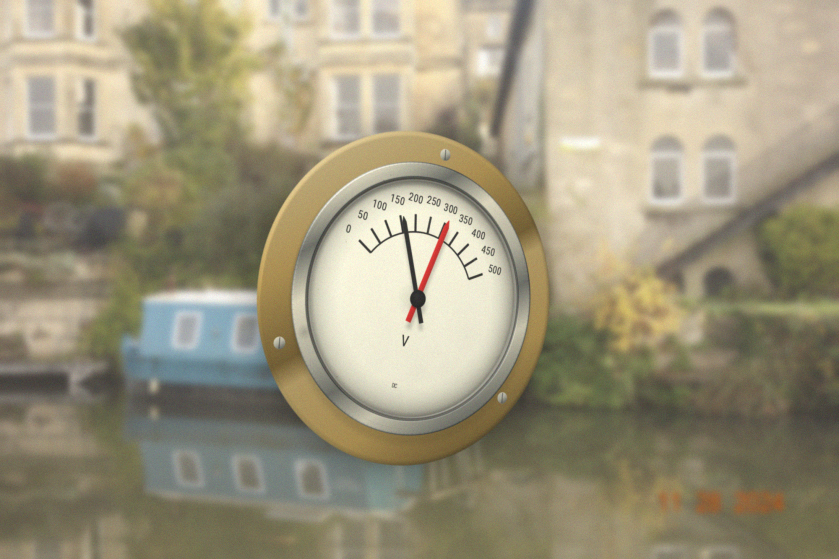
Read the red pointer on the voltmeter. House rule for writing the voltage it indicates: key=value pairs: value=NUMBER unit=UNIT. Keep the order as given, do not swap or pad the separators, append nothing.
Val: value=300 unit=V
